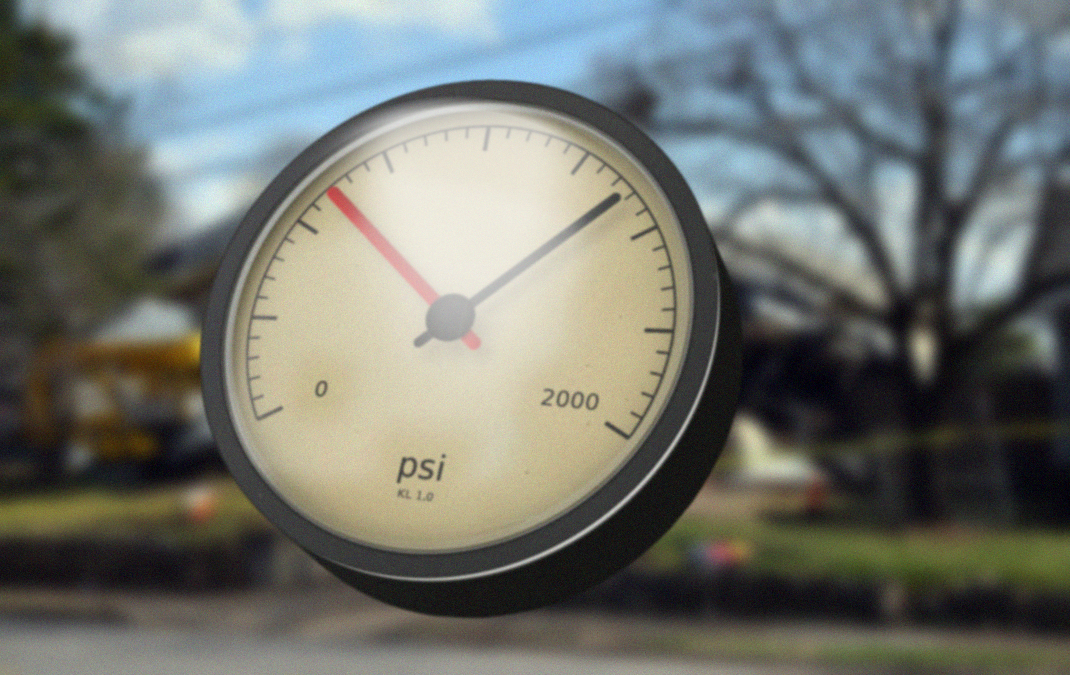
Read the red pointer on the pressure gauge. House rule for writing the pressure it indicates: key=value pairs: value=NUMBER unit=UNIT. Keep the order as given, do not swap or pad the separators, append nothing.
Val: value=600 unit=psi
